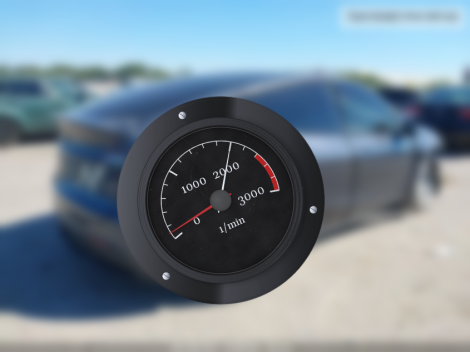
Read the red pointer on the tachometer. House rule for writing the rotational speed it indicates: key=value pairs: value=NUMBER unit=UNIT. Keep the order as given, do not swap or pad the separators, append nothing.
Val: value=100 unit=rpm
